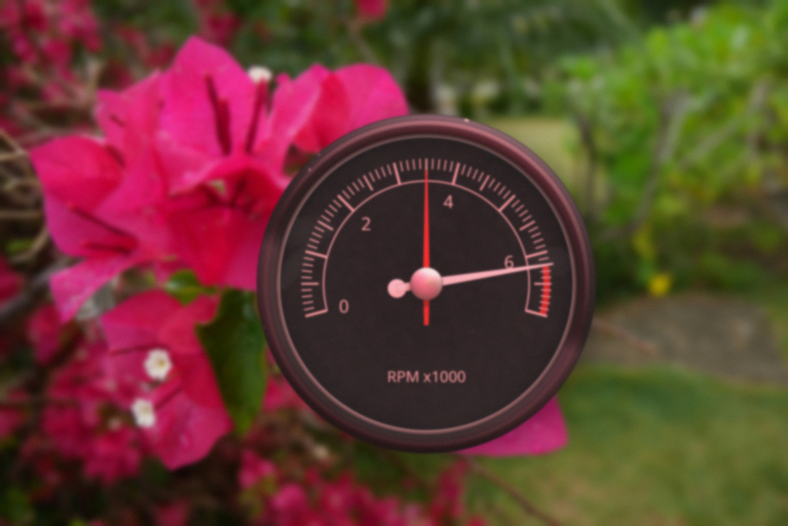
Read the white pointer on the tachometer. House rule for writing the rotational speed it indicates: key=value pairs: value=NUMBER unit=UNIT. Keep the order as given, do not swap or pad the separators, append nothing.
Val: value=6200 unit=rpm
